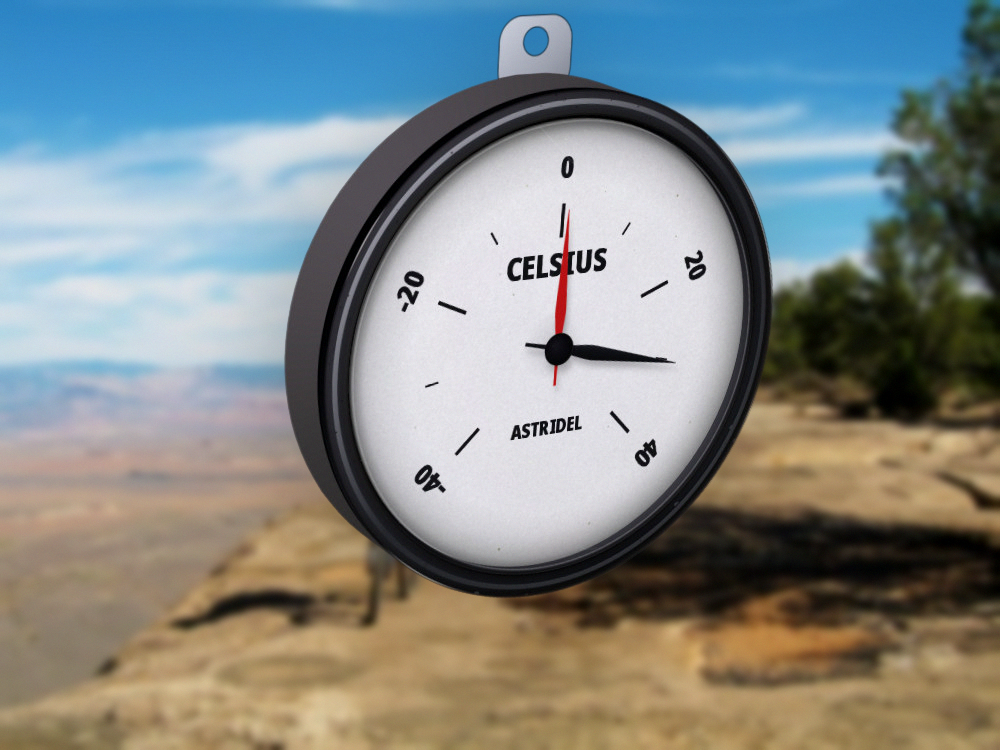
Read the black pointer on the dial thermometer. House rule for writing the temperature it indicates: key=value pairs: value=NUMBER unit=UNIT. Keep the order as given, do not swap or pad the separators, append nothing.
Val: value=30 unit=°C
